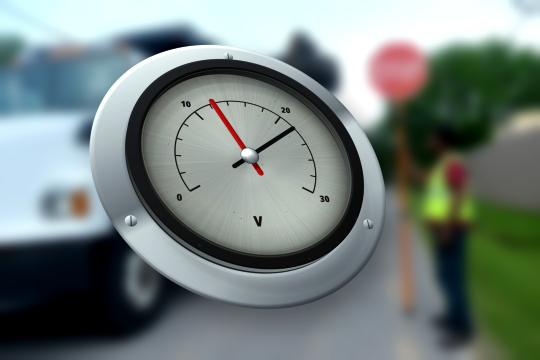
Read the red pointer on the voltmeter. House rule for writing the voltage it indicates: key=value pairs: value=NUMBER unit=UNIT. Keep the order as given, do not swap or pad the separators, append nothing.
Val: value=12 unit=V
